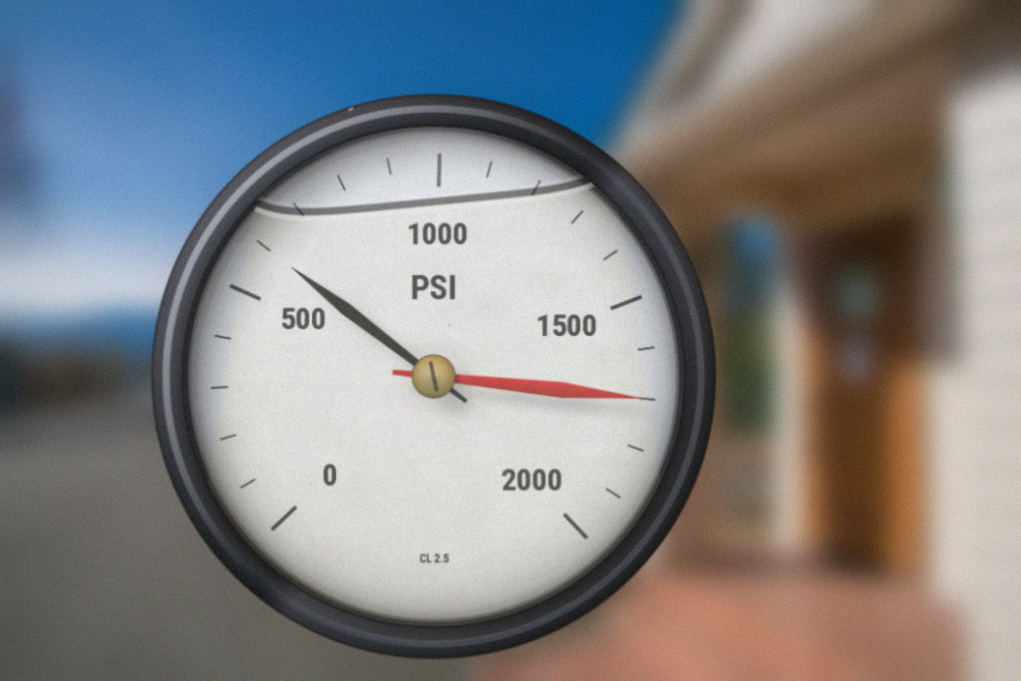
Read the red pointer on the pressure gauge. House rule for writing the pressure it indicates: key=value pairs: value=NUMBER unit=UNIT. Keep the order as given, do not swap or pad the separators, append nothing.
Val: value=1700 unit=psi
